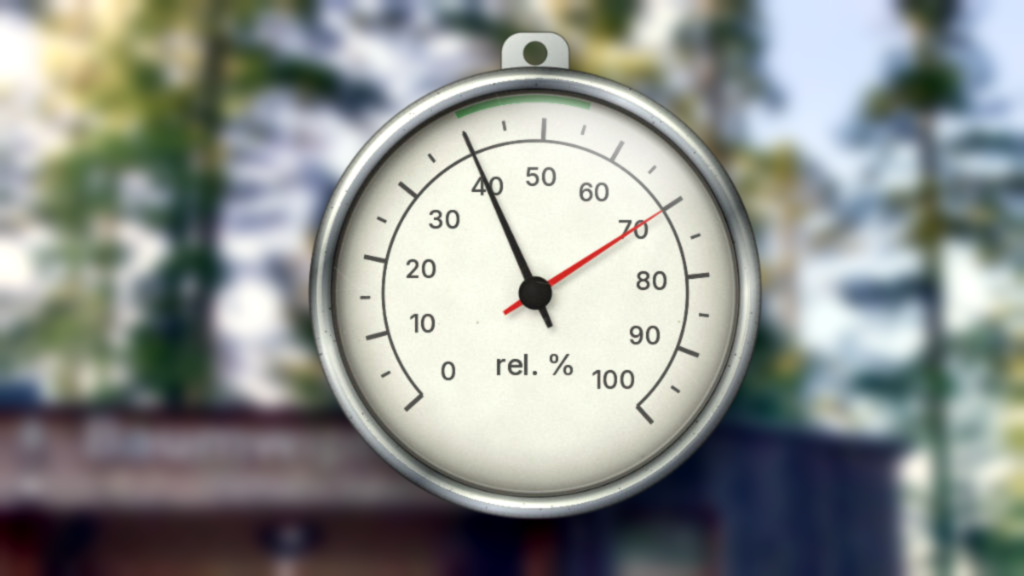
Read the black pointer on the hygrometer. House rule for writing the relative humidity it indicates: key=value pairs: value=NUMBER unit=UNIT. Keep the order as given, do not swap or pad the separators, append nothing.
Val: value=40 unit=%
